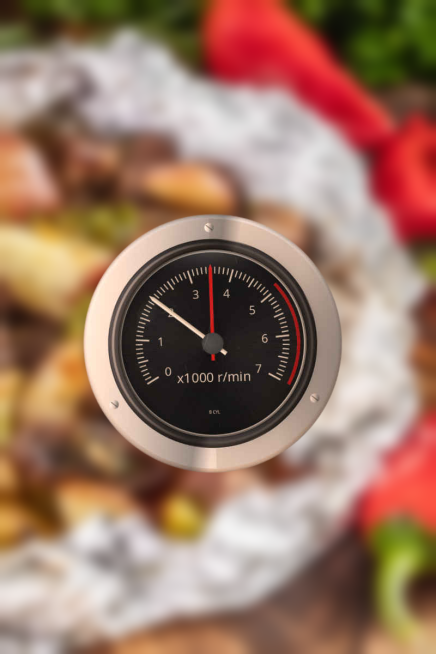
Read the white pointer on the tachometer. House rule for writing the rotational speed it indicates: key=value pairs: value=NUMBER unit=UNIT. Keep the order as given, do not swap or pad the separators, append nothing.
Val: value=2000 unit=rpm
